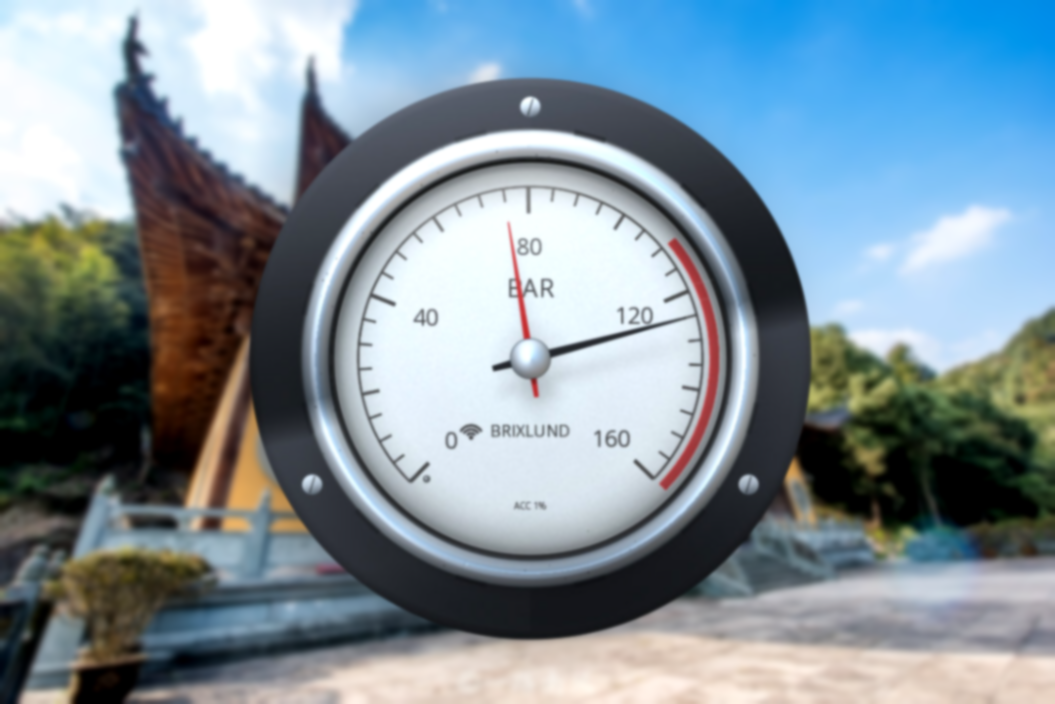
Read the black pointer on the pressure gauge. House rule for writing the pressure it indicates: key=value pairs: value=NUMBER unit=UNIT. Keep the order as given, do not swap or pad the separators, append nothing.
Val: value=125 unit=bar
